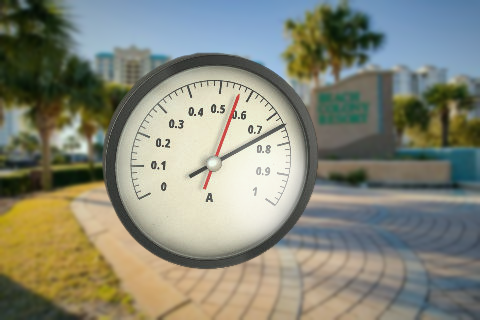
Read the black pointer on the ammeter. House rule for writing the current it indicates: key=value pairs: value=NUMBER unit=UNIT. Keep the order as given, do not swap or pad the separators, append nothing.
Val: value=0.74 unit=A
